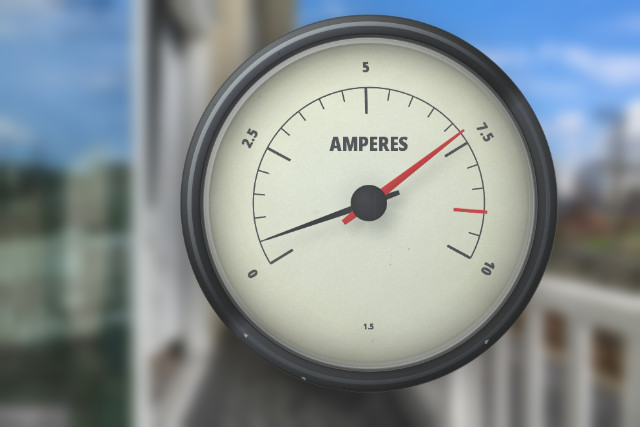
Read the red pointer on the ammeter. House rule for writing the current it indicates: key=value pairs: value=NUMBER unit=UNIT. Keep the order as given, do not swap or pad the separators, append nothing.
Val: value=7.25 unit=A
